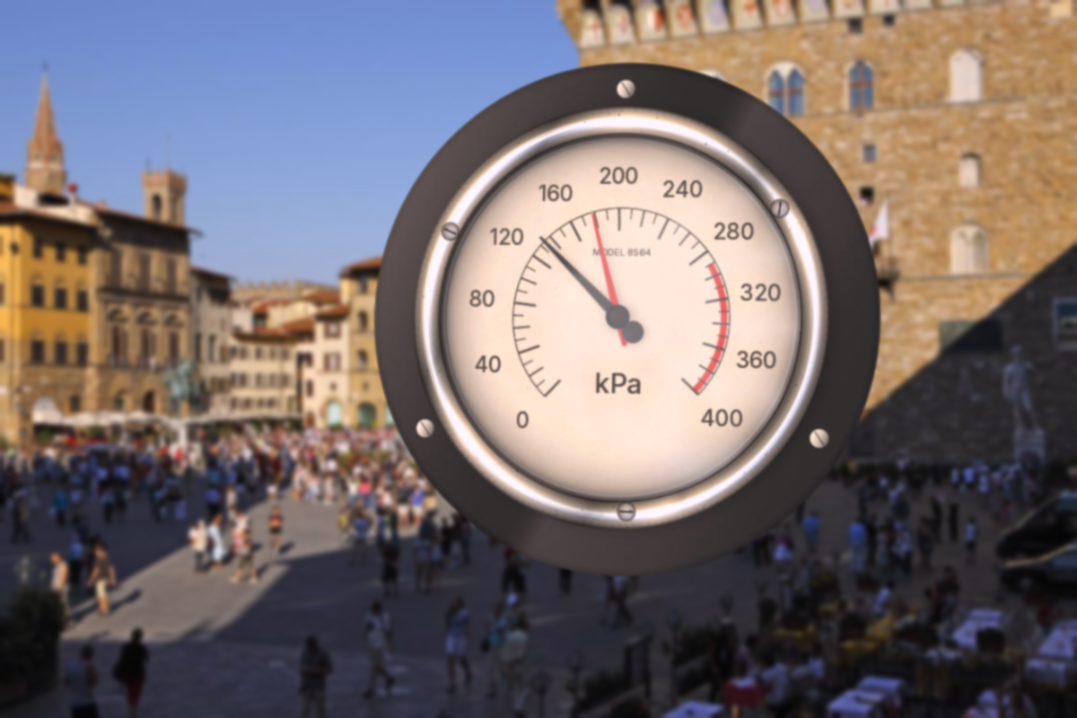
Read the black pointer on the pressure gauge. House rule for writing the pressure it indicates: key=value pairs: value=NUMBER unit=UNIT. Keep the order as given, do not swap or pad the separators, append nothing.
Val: value=135 unit=kPa
